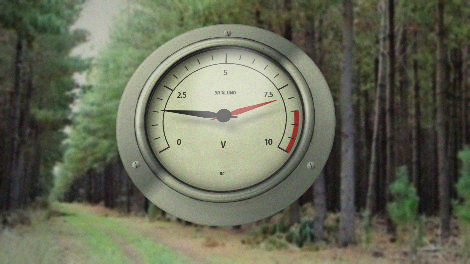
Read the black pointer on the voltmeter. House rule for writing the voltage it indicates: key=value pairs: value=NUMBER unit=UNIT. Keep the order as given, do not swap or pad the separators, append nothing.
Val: value=1.5 unit=V
